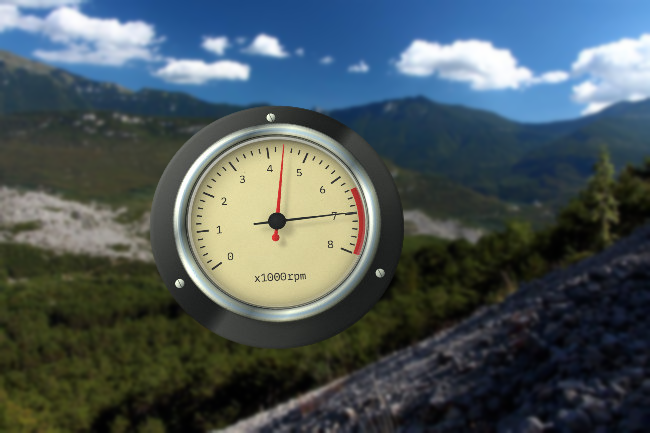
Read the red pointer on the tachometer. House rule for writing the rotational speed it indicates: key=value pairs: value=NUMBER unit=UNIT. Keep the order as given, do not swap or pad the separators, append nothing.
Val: value=4400 unit=rpm
